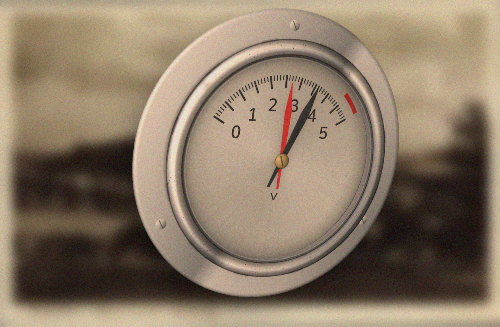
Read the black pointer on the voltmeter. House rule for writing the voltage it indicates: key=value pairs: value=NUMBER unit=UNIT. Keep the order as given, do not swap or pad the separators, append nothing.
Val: value=3.5 unit=V
